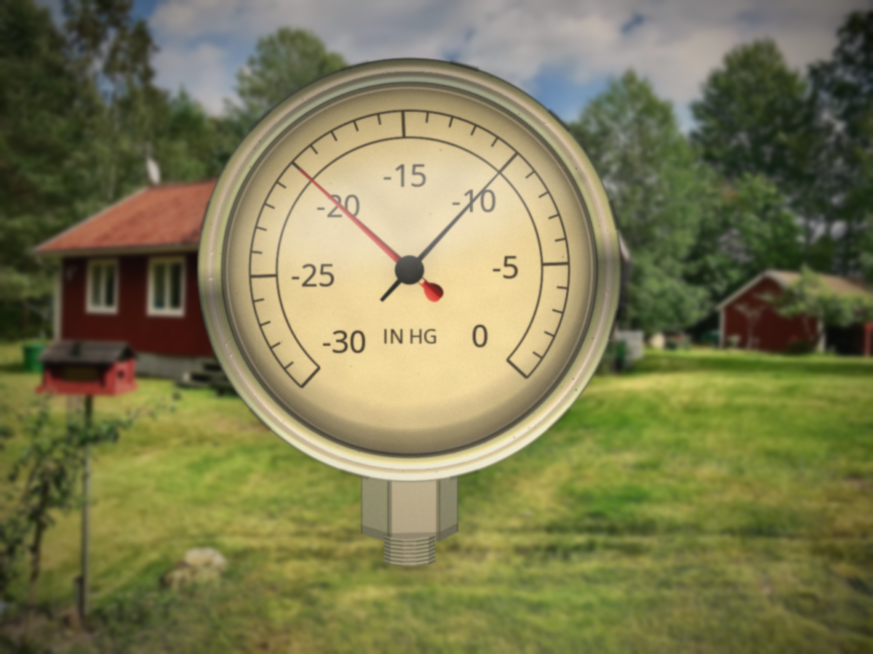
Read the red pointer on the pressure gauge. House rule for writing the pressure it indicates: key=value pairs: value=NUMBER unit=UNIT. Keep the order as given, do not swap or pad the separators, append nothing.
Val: value=-20 unit=inHg
